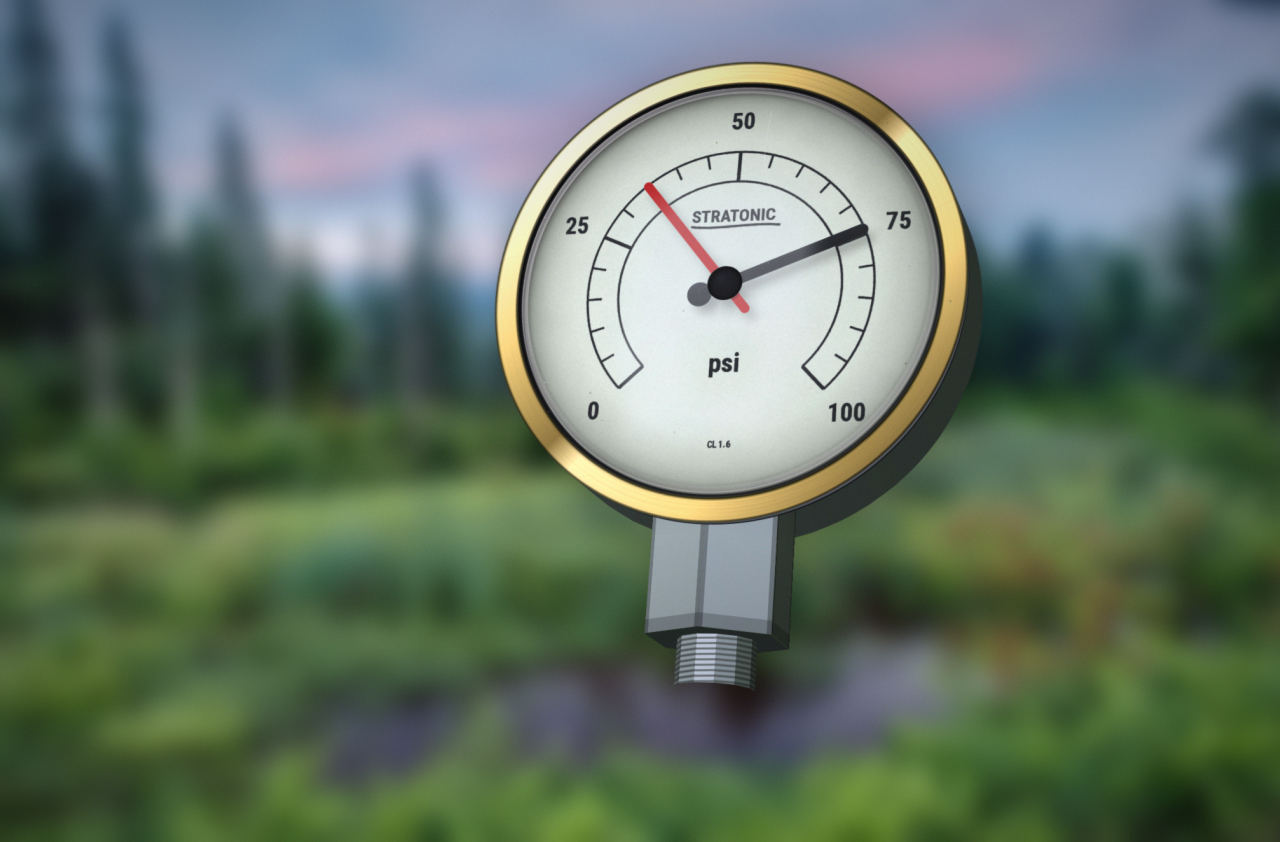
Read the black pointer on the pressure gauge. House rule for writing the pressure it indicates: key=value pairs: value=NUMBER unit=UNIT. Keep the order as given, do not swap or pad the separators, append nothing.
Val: value=75 unit=psi
